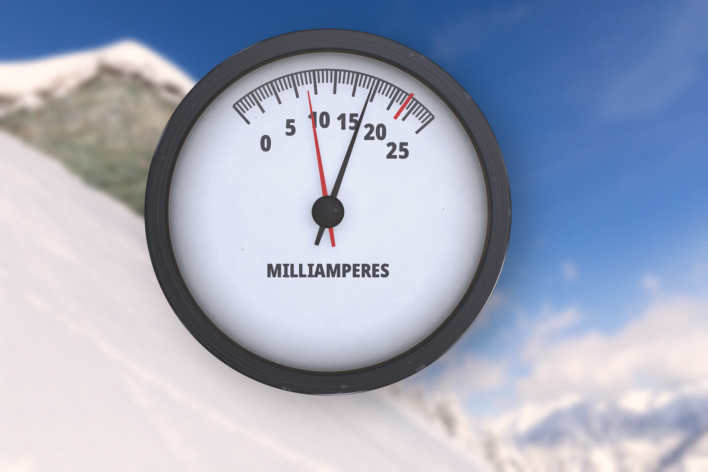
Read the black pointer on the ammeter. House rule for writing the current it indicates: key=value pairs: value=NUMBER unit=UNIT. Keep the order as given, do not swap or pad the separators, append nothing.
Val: value=17 unit=mA
